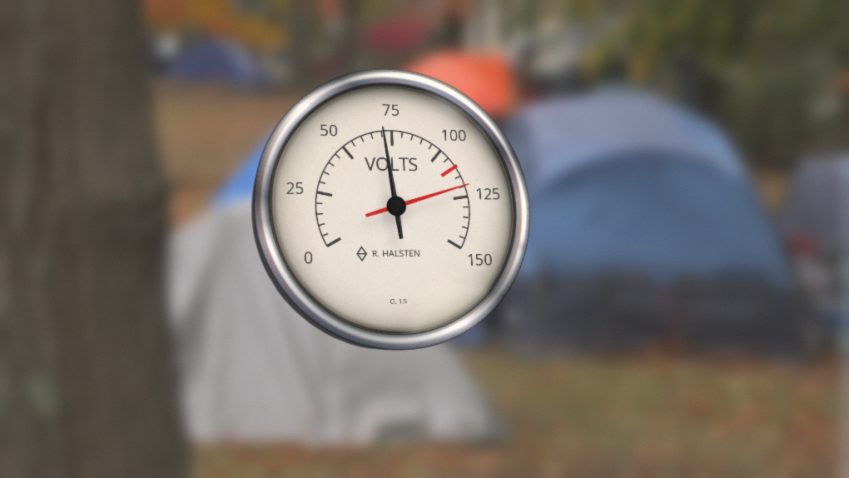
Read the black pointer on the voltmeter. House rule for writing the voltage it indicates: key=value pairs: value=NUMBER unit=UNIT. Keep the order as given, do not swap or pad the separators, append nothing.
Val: value=70 unit=V
